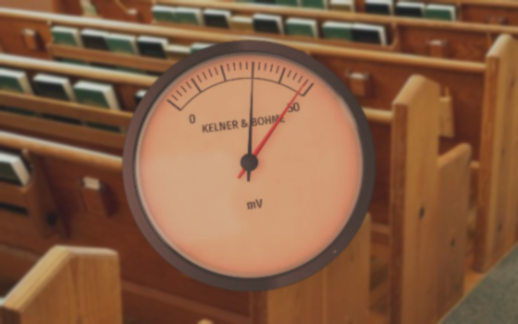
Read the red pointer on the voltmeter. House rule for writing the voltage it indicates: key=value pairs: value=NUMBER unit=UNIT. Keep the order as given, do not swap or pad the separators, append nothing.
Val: value=48 unit=mV
